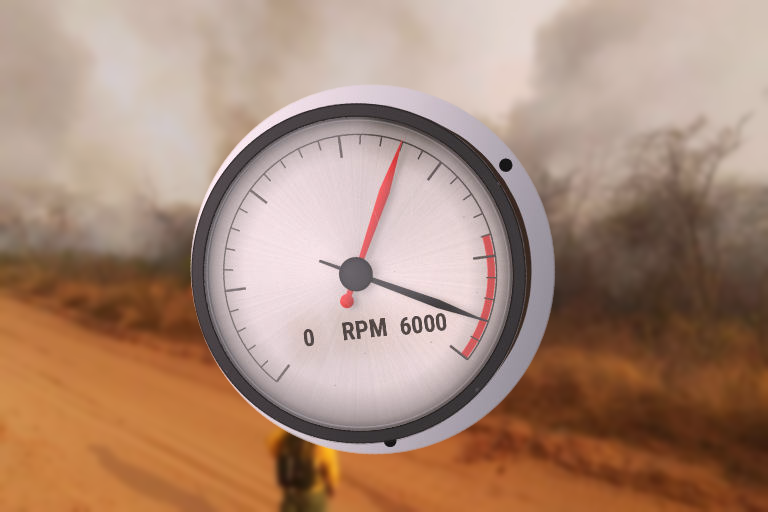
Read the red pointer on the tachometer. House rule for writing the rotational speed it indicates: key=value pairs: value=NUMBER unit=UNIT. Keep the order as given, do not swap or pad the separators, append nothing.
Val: value=3600 unit=rpm
